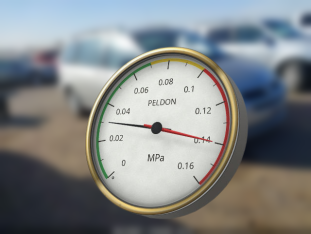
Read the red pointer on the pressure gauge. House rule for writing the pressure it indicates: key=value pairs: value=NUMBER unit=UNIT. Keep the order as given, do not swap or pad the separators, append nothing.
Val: value=0.14 unit=MPa
